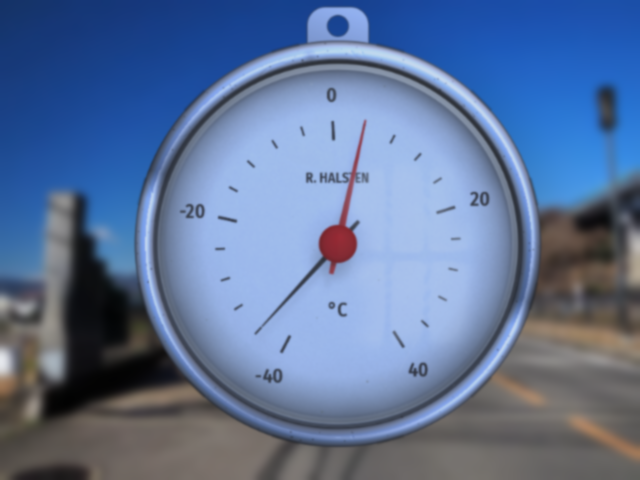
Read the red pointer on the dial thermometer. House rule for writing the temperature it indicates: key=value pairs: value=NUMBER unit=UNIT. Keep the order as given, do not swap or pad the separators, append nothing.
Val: value=4 unit=°C
